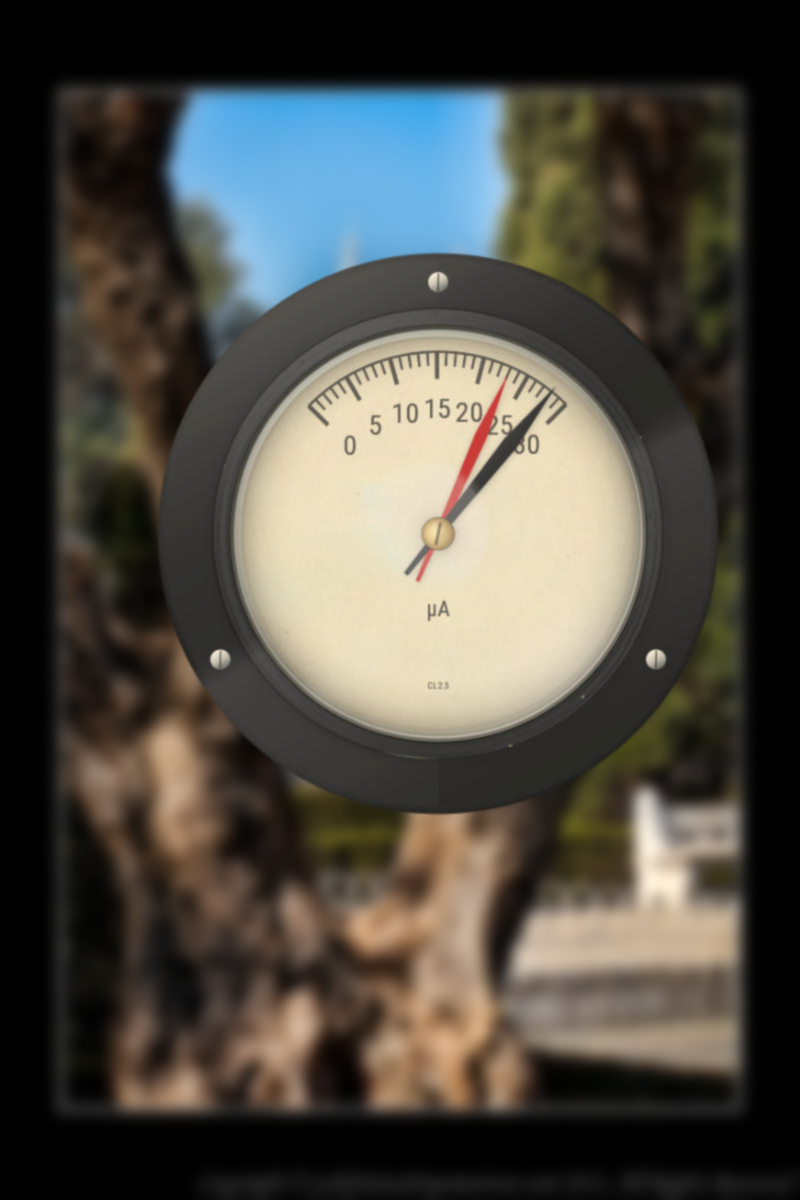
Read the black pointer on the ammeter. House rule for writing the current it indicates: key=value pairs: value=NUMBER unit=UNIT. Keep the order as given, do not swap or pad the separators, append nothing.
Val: value=28 unit=µA
